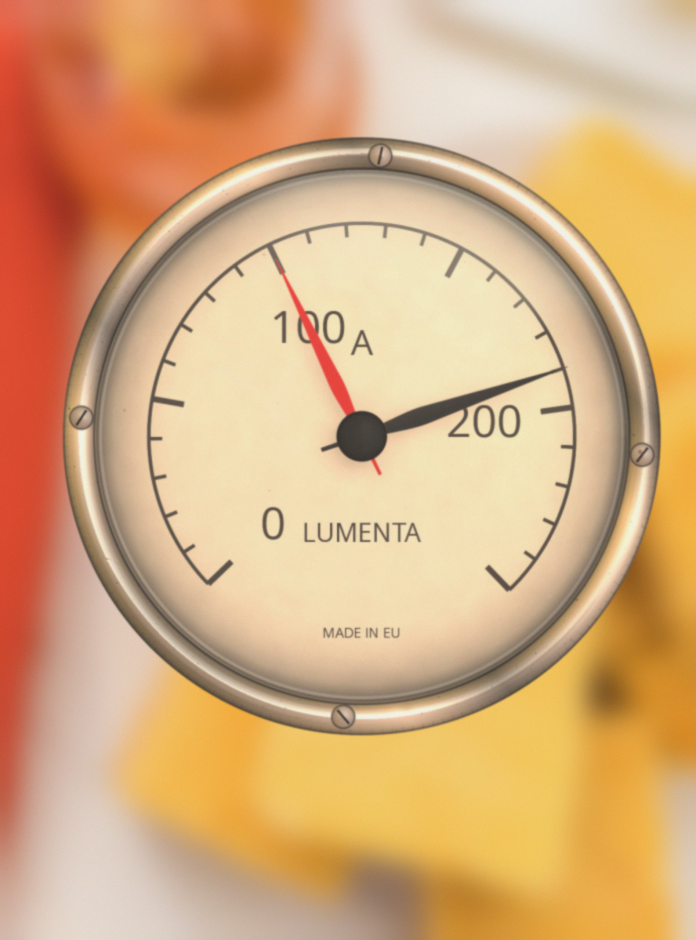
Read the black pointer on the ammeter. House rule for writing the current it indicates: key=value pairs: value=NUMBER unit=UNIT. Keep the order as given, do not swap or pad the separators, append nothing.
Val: value=190 unit=A
